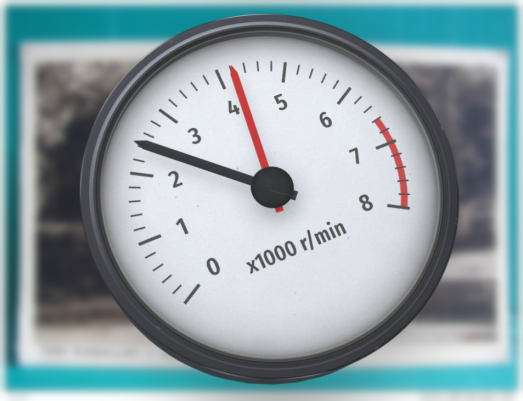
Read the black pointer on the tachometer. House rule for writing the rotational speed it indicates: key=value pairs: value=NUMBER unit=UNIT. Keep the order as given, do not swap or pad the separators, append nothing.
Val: value=2400 unit=rpm
